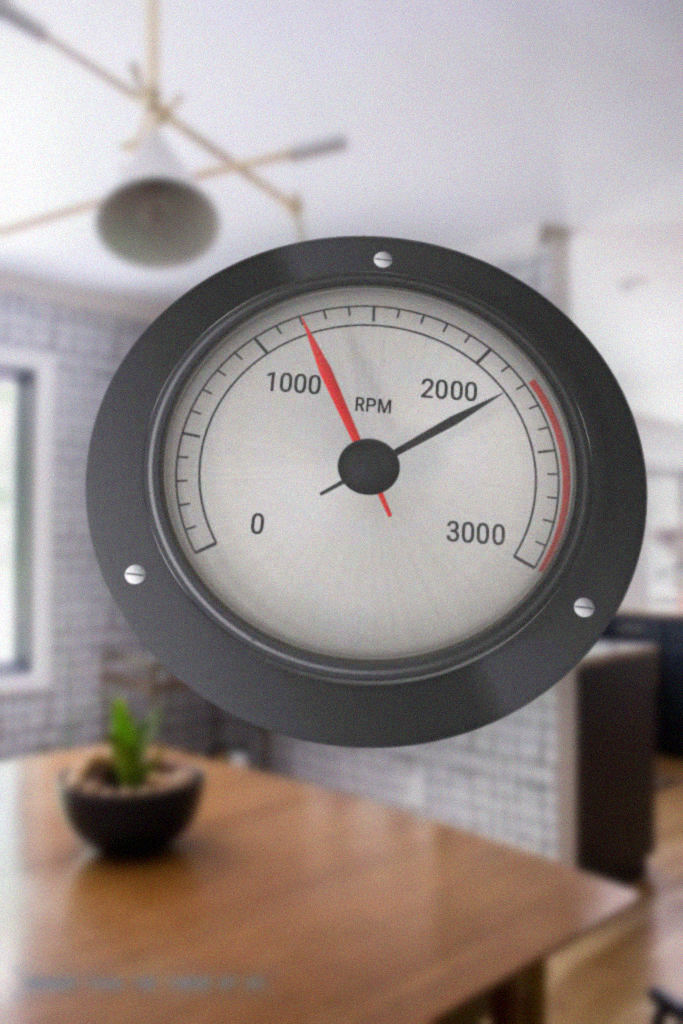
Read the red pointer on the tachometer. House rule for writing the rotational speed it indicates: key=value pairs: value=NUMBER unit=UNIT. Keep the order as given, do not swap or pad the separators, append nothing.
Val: value=1200 unit=rpm
